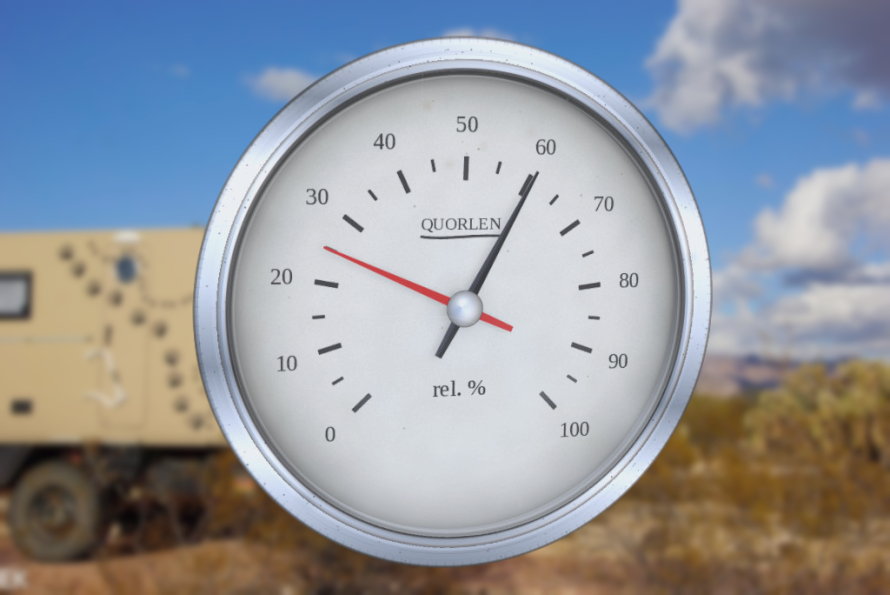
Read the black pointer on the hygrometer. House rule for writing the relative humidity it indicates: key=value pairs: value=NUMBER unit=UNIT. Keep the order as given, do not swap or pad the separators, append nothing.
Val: value=60 unit=%
